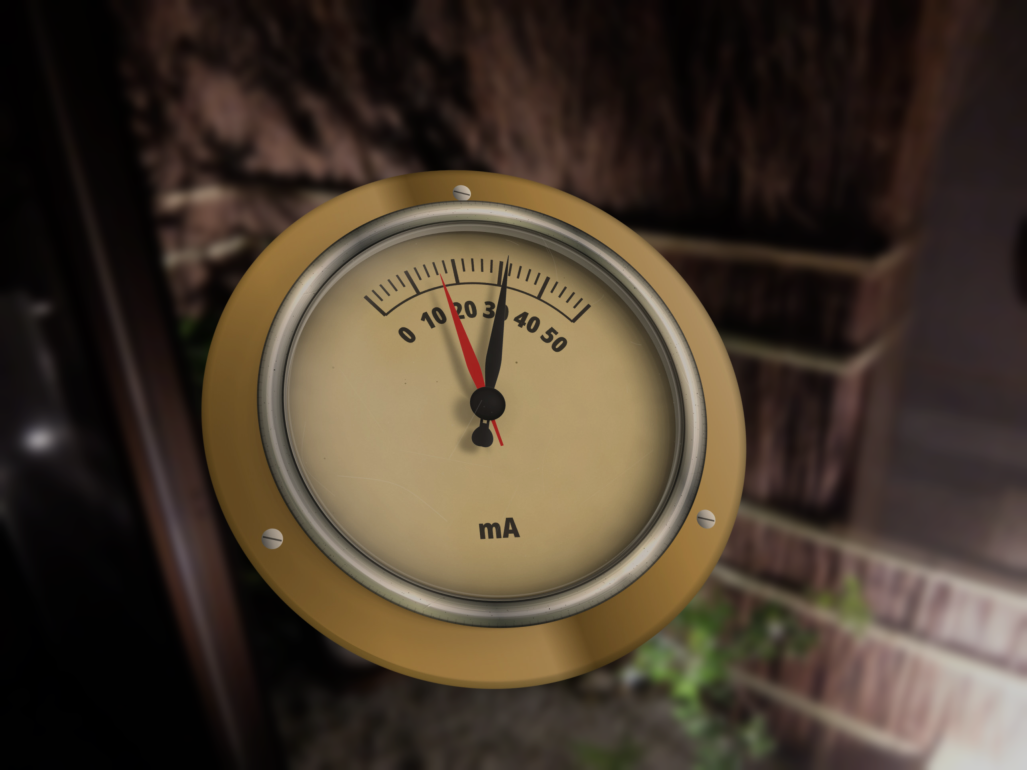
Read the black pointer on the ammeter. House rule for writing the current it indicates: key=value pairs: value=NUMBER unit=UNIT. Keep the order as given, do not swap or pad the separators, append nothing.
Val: value=31 unit=mA
